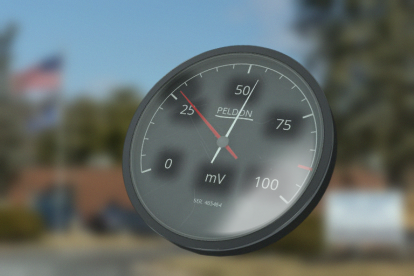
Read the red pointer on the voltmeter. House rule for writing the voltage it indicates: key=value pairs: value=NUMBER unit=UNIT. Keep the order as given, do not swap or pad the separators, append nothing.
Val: value=27.5 unit=mV
